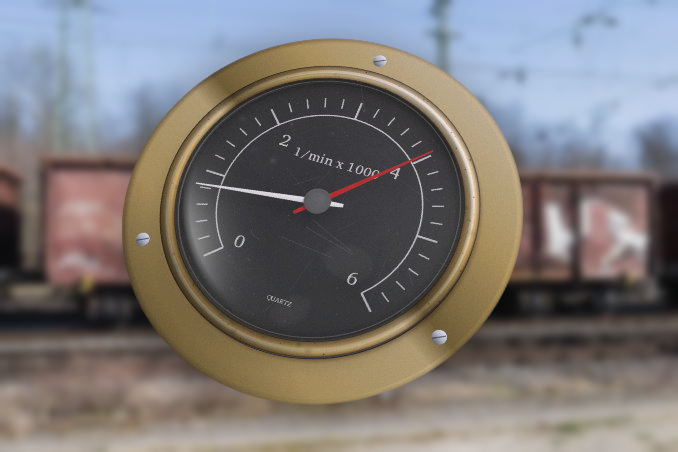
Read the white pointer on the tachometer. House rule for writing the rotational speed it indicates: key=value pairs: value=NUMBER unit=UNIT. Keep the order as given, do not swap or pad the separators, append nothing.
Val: value=800 unit=rpm
